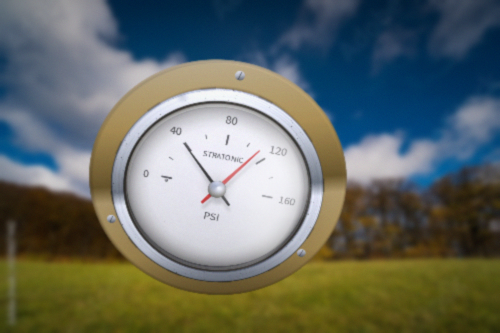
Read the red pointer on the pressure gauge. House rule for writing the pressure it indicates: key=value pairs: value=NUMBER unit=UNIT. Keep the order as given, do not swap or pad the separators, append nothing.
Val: value=110 unit=psi
